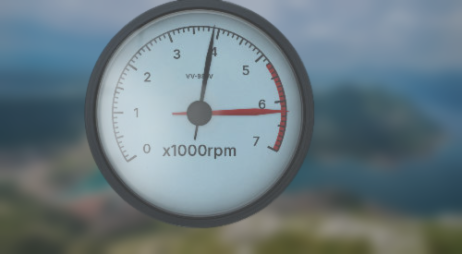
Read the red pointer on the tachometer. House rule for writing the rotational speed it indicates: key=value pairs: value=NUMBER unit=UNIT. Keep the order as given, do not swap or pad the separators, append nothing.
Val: value=6200 unit=rpm
